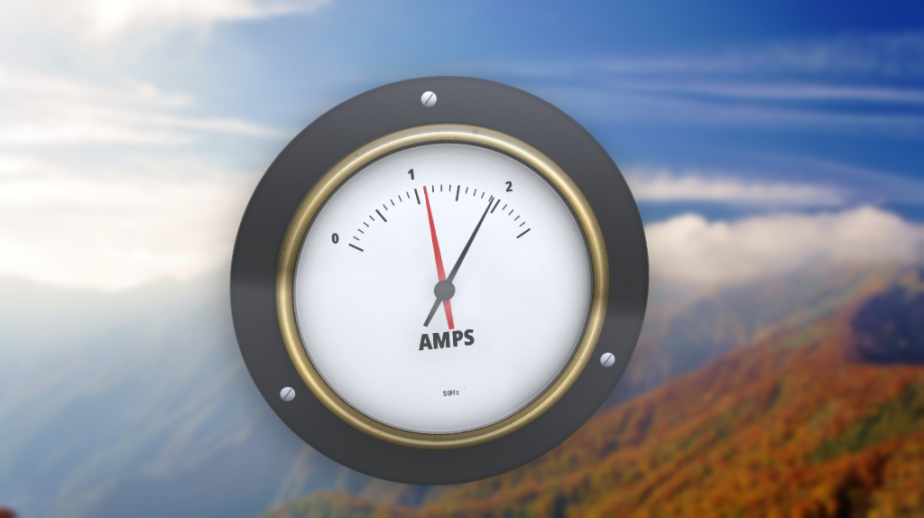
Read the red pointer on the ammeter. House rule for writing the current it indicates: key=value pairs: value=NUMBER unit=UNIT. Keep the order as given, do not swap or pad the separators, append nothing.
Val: value=1.1 unit=A
